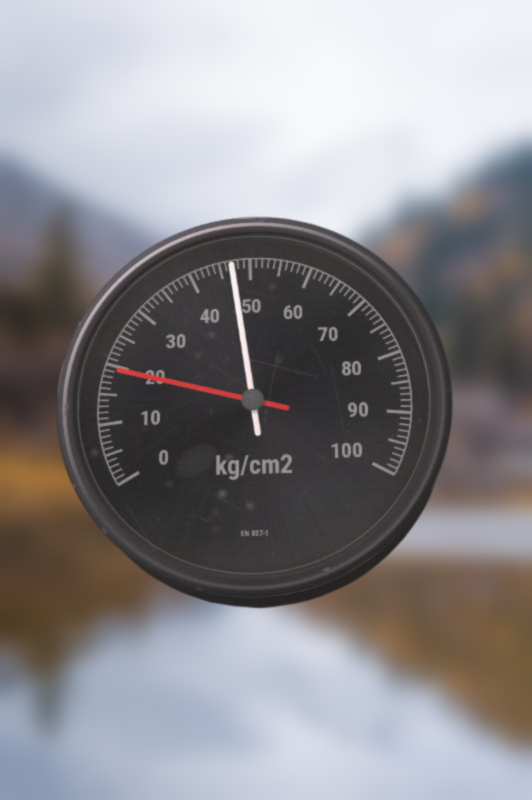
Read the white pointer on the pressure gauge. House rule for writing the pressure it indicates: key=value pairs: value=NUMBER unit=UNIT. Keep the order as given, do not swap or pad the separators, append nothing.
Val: value=47 unit=kg/cm²
